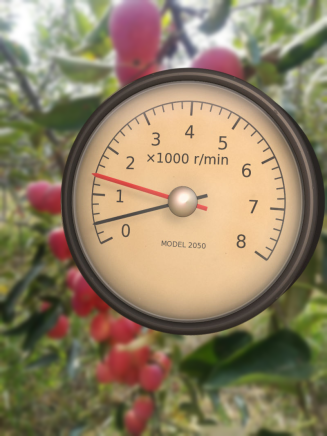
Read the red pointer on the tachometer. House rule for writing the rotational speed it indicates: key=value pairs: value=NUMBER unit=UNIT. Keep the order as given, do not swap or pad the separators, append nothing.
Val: value=1400 unit=rpm
